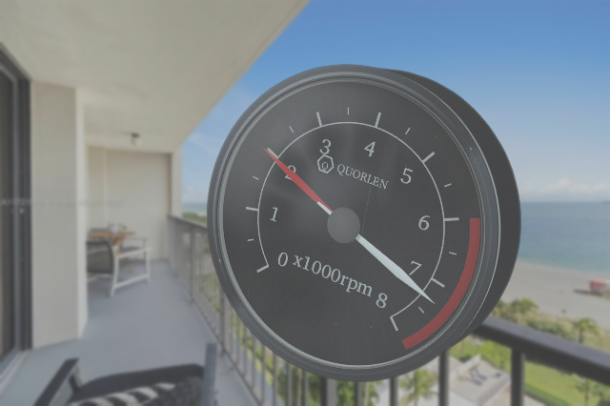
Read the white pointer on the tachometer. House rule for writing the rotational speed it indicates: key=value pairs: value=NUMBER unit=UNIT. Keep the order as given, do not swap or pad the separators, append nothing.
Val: value=7250 unit=rpm
